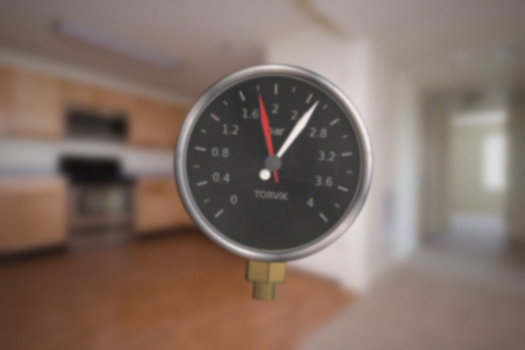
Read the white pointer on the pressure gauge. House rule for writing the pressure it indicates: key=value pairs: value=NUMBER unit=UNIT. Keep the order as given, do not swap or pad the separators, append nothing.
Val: value=2.5 unit=bar
